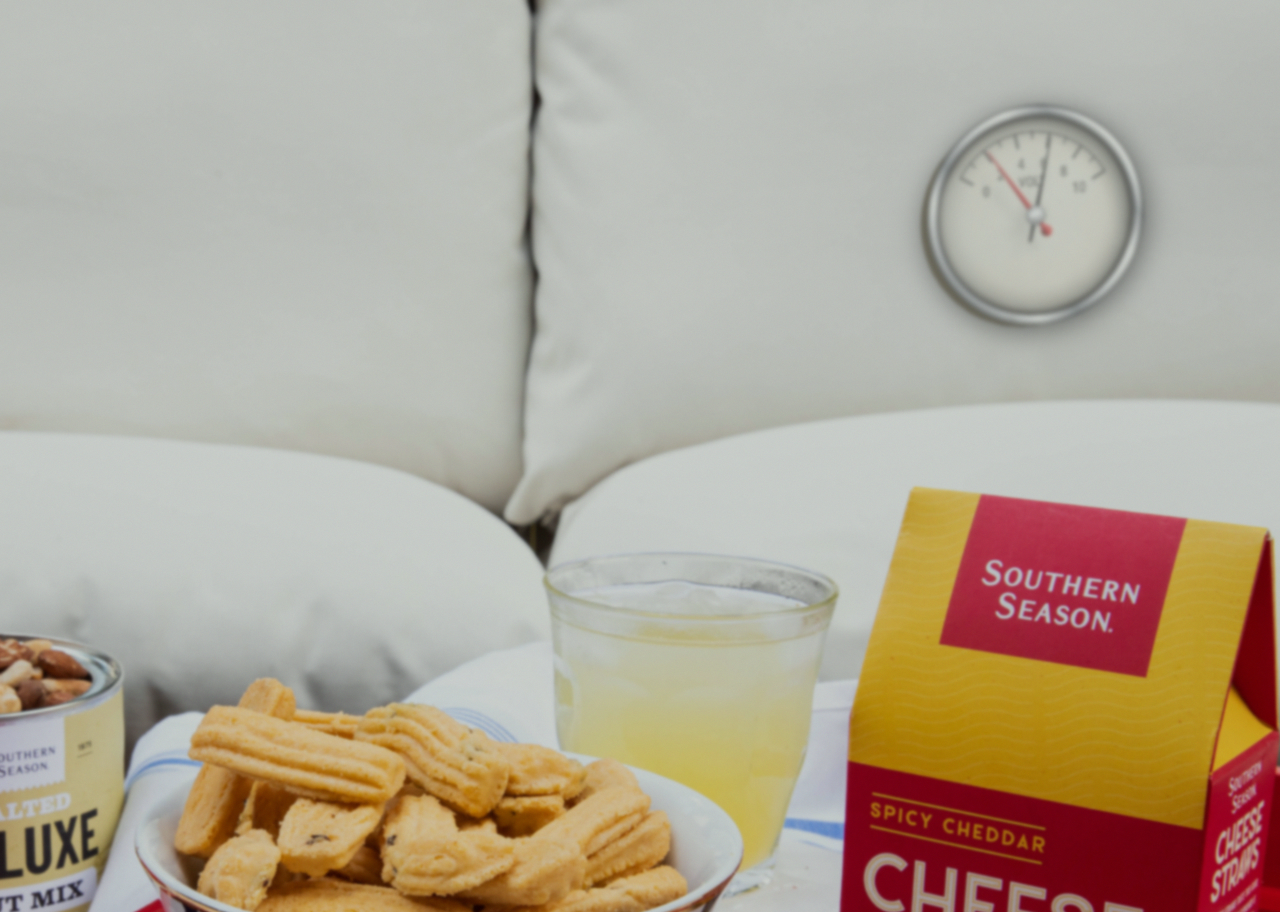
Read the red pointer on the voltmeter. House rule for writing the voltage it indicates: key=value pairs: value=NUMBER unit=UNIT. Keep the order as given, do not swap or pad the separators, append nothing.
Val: value=2 unit=V
